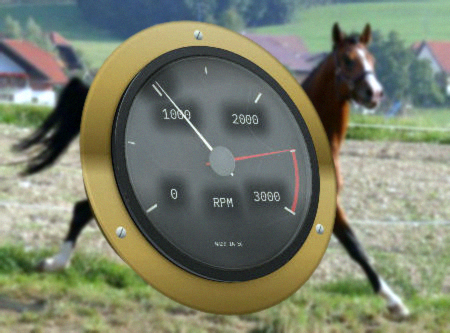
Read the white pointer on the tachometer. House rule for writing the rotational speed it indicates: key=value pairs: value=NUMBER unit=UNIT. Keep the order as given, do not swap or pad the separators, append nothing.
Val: value=1000 unit=rpm
